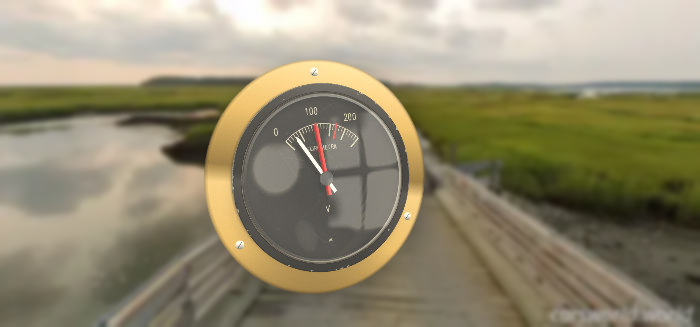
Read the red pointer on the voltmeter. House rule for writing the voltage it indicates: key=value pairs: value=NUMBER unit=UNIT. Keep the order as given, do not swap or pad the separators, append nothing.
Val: value=100 unit=V
